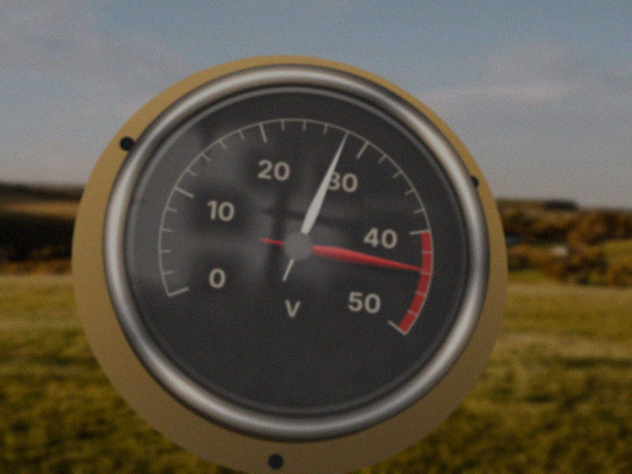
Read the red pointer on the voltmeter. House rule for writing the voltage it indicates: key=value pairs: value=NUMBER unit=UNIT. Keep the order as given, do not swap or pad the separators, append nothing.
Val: value=44 unit=V
